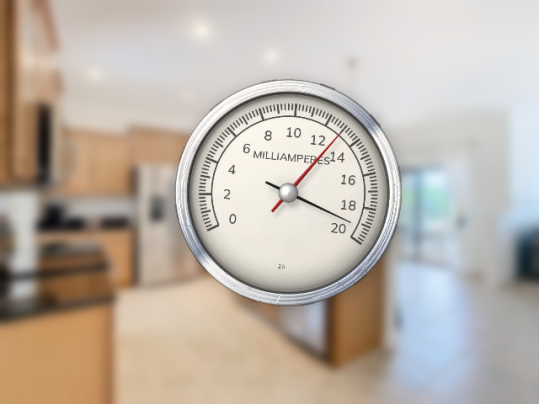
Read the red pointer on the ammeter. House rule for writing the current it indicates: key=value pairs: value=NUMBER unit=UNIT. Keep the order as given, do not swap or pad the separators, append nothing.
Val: value=13 unit=mA
